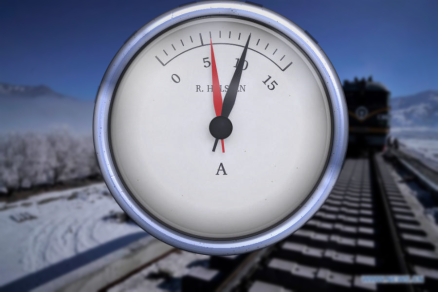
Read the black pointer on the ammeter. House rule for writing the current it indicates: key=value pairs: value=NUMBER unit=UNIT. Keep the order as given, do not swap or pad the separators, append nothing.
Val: value=10 unit=A
